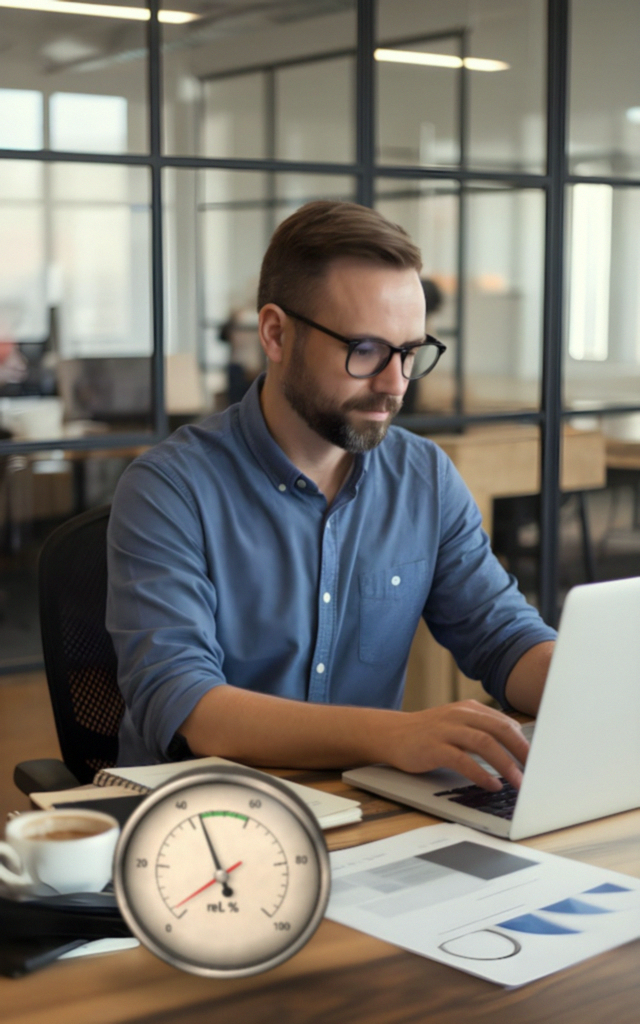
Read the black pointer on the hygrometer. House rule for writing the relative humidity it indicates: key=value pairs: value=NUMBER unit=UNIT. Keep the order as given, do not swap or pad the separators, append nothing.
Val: value=44 unit=%
